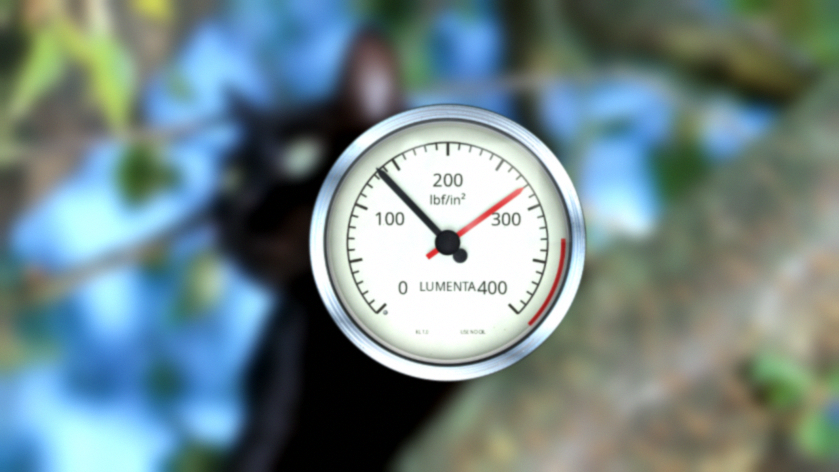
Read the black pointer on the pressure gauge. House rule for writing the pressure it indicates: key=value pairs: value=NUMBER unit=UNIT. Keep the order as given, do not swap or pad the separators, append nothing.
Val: value=135 unit=psi
